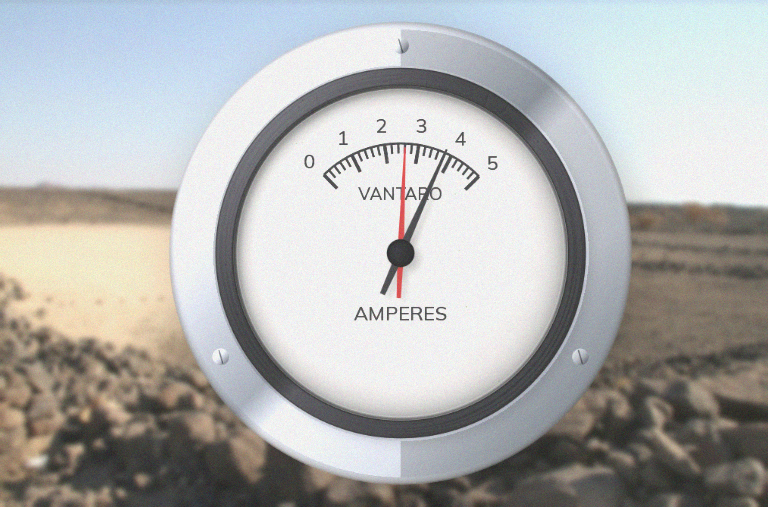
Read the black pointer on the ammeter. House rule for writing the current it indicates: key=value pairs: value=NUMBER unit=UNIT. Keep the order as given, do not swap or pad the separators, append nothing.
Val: value=3.8 unit=A
